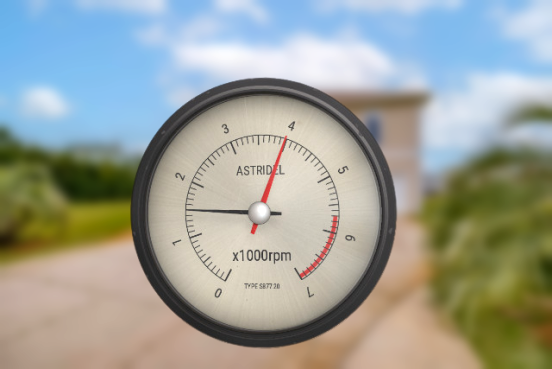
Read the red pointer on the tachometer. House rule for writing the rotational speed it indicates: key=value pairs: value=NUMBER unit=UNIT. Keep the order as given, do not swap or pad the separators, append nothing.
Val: value=4000 unit=rpm
